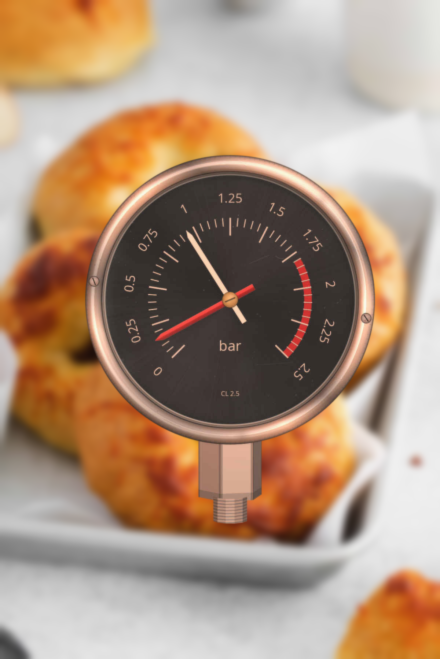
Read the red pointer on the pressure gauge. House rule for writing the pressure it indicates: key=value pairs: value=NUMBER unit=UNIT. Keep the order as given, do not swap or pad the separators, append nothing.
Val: value=0.15 unit=bar
